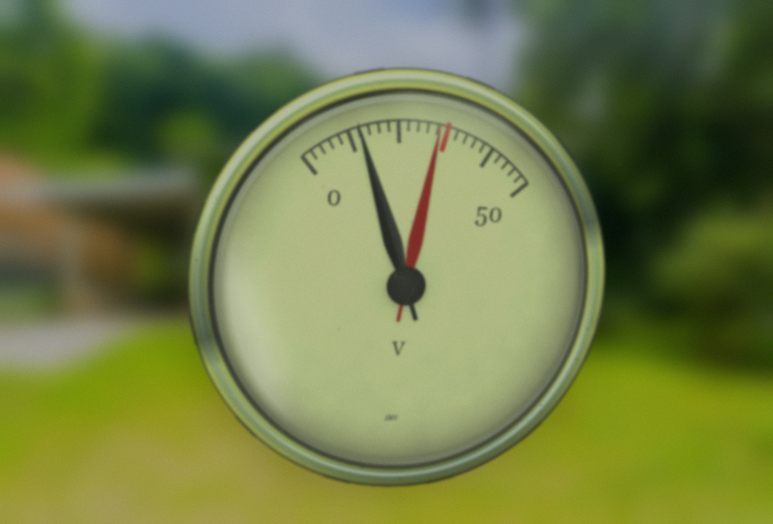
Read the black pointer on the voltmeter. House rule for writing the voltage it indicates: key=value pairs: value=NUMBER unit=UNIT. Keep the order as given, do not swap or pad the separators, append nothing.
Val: value=12 unit=V
